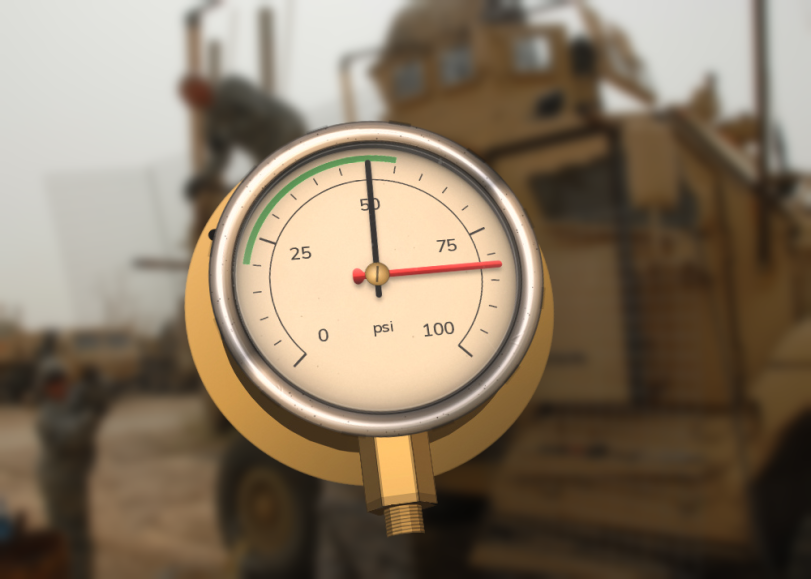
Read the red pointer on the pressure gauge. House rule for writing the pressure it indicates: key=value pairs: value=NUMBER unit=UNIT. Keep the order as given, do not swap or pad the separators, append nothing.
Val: value=82.5 unit=psi
